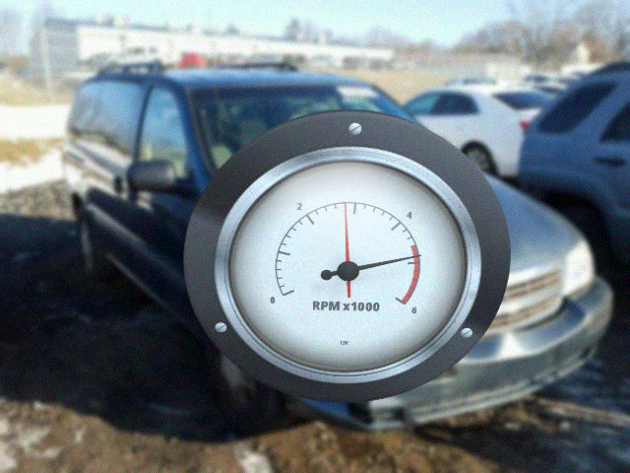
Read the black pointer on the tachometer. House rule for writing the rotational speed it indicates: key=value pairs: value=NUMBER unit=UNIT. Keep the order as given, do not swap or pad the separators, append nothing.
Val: value=4800 unit=rpm
